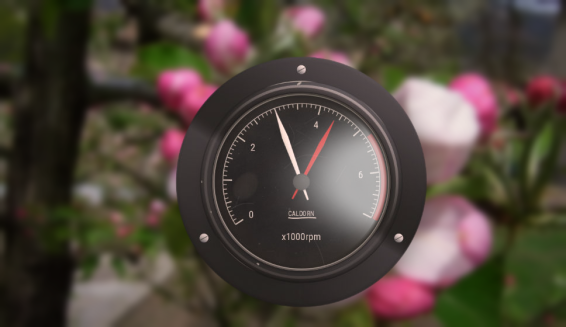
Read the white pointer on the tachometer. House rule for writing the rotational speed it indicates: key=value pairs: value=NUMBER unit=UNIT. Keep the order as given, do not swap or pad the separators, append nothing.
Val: value=3000 unit=rpm
